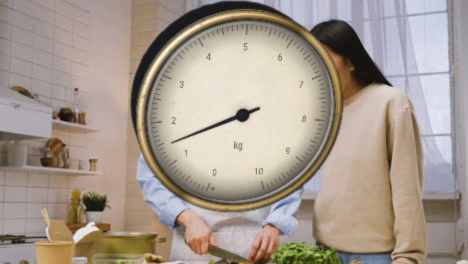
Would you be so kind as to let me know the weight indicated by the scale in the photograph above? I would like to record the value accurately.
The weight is 1.5 kg
